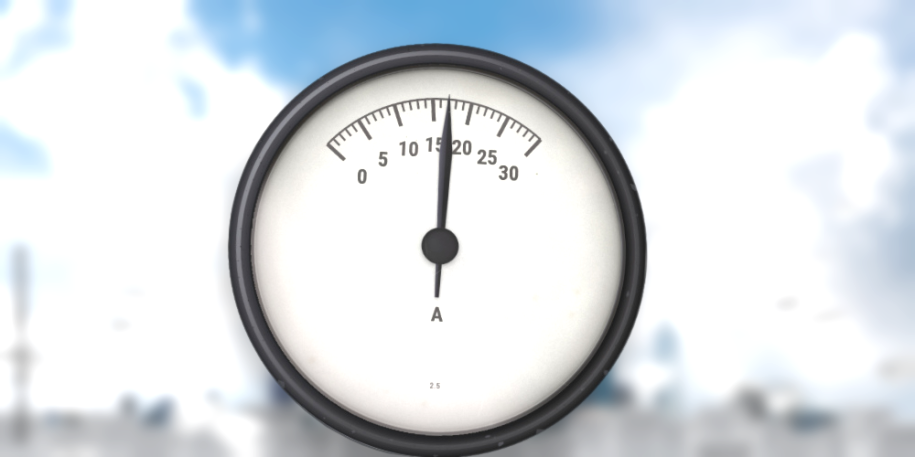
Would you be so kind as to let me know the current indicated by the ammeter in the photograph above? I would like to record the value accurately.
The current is 17 A
